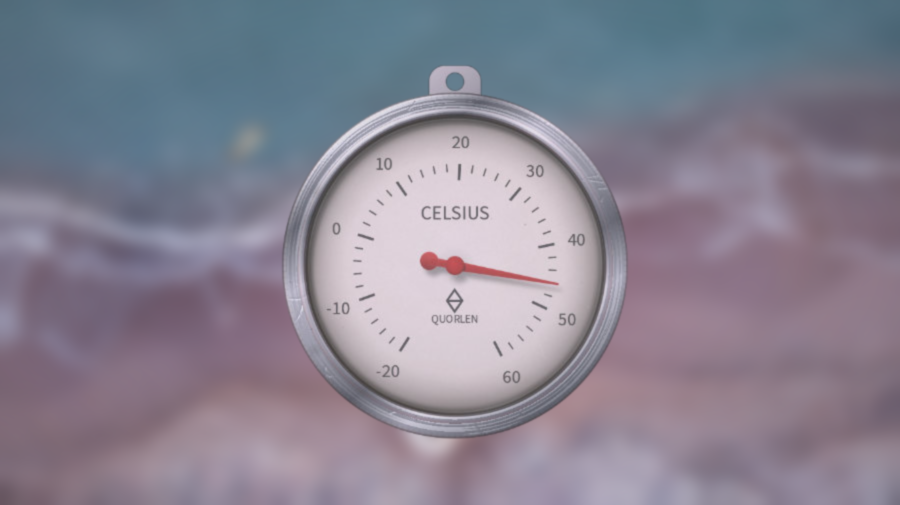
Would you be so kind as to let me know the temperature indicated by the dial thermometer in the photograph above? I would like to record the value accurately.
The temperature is 46 °C
